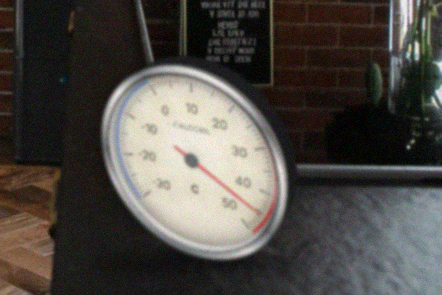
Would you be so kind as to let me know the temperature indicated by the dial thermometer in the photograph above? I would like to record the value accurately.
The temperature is 45 °C
